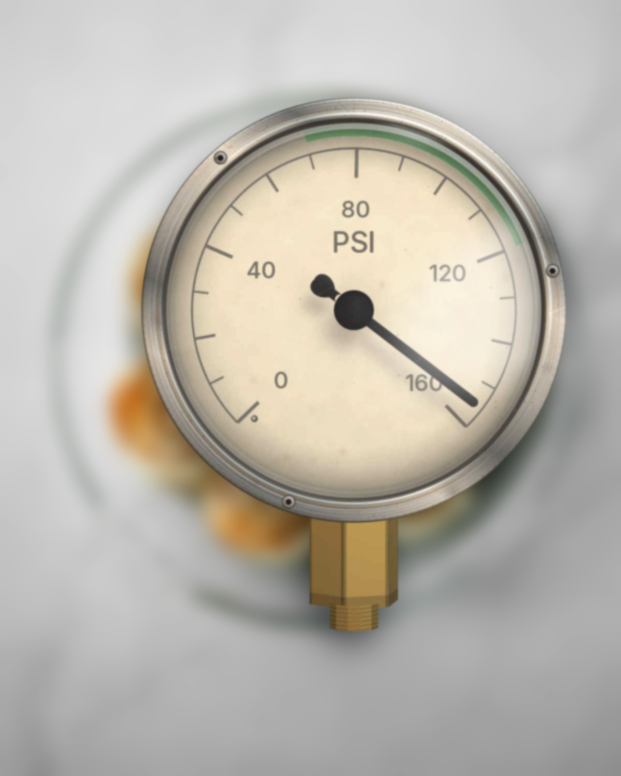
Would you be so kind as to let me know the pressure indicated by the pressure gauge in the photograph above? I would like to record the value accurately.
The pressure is 155 psi
